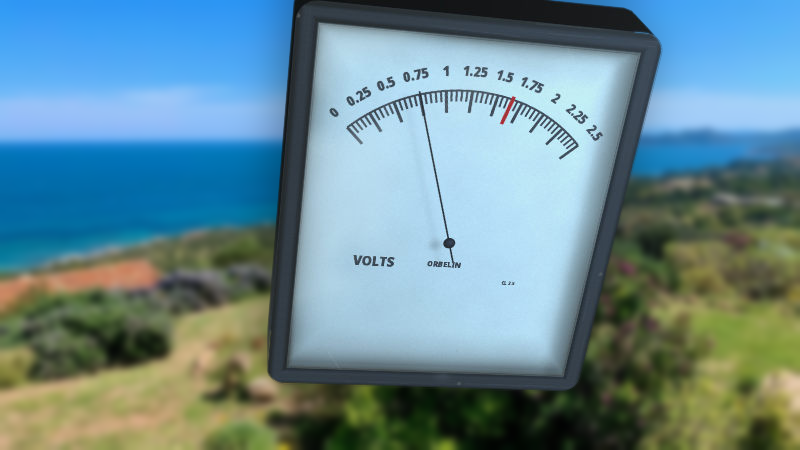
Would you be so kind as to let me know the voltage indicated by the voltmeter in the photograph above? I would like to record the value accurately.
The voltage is 0.75 V
